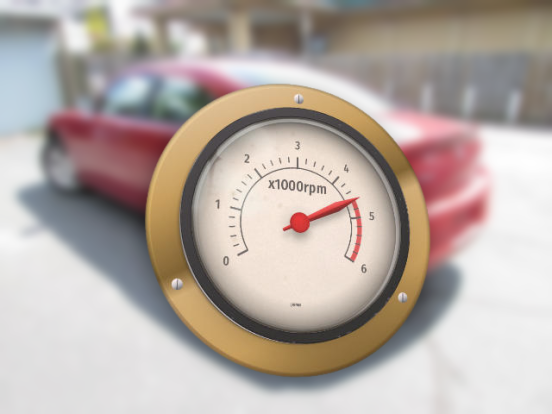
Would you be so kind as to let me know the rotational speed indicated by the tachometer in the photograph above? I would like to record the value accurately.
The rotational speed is 4600 rpm
